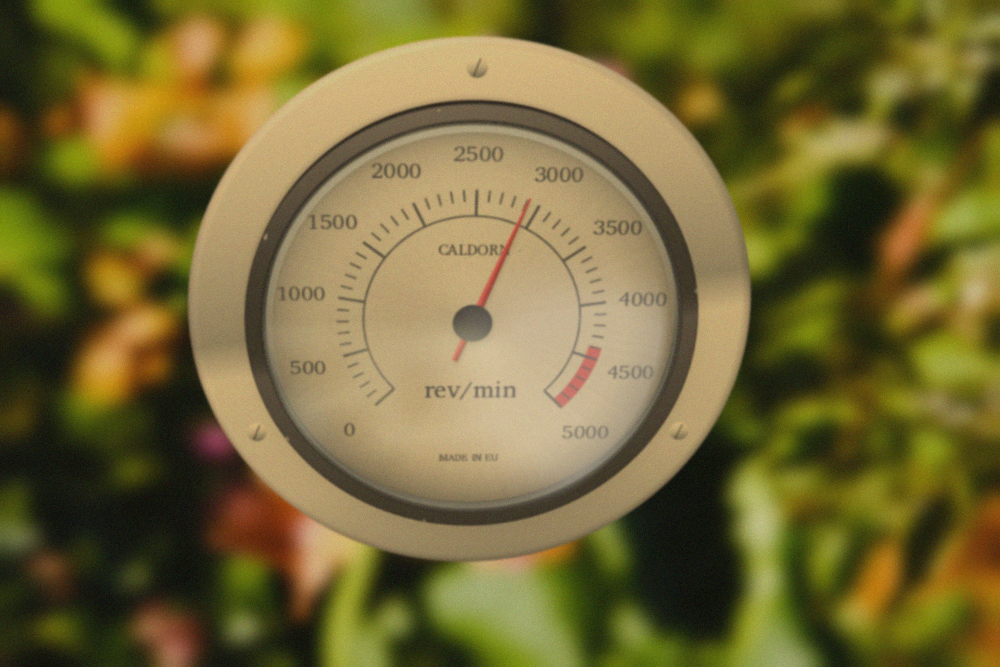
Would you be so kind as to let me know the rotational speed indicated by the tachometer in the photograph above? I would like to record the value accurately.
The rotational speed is 2900 rpm
